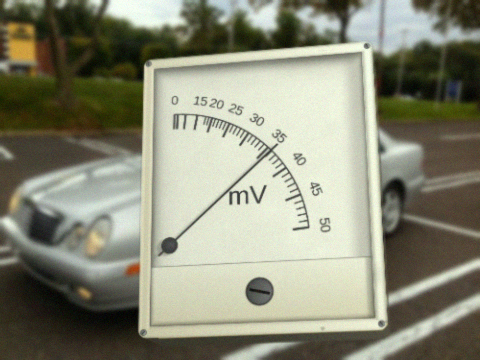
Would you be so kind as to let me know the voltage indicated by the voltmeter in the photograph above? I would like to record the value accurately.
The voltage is 36 mV
